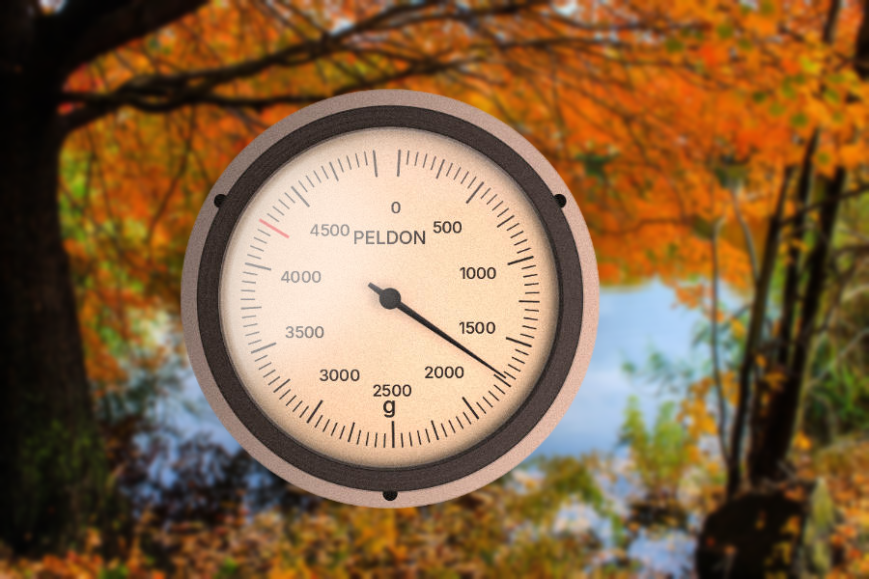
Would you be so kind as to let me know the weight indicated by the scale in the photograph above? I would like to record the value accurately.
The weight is 1725 g
